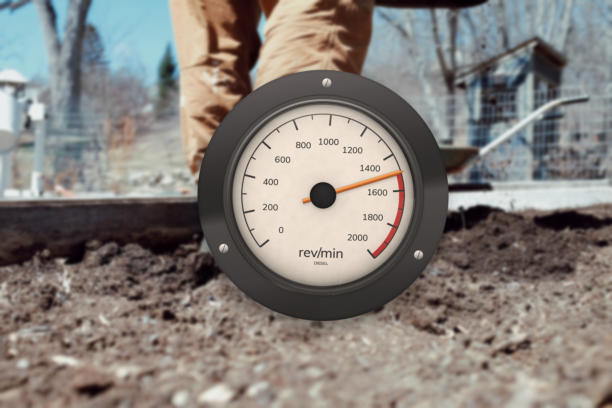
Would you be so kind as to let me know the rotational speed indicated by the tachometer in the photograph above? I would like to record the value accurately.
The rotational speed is 1500 rpm
